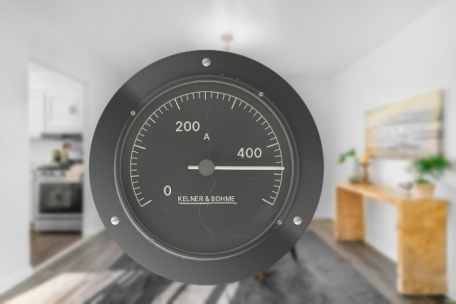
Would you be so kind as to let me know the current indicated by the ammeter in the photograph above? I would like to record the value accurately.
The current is 440 A
